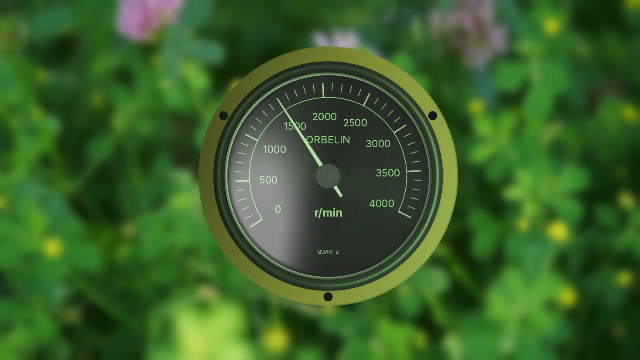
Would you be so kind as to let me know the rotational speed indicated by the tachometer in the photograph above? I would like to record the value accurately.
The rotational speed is 1500 rpm
